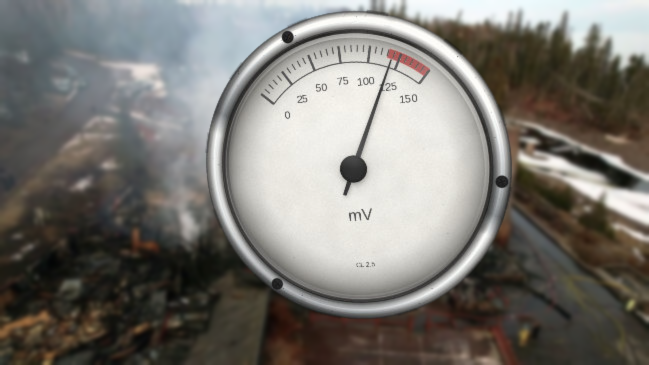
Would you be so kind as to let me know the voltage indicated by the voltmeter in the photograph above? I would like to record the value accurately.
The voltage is 120 mV
